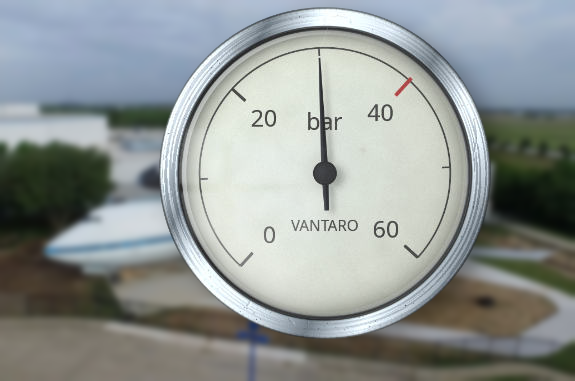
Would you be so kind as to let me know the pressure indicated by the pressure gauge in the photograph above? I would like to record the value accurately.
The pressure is 30 bar
